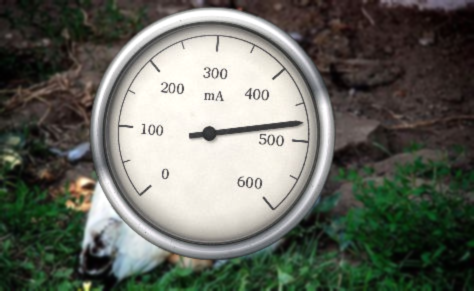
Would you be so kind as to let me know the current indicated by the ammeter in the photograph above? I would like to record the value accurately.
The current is 475 mA
